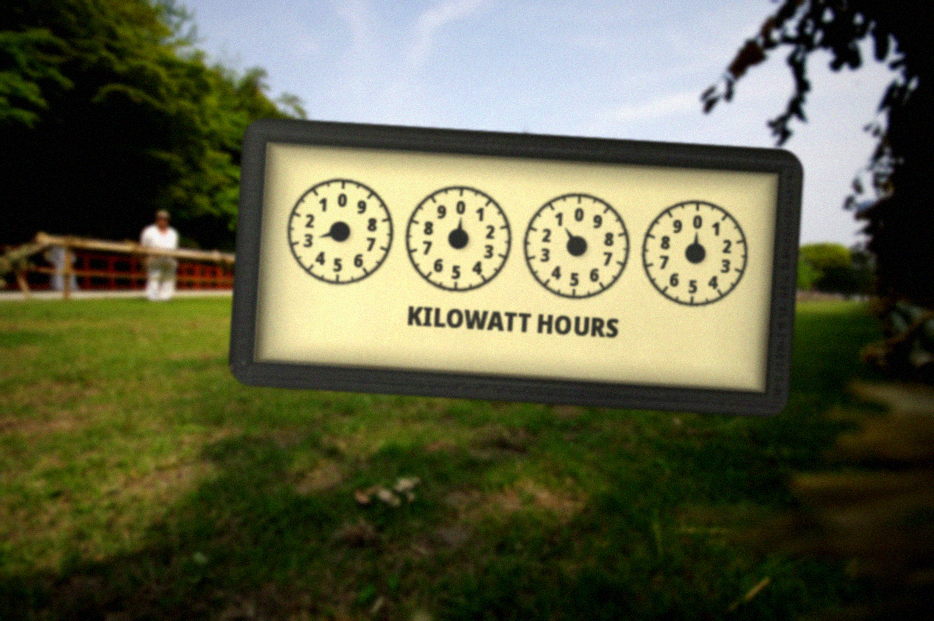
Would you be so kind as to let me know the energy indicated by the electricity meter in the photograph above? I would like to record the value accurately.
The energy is 3010 kWh
